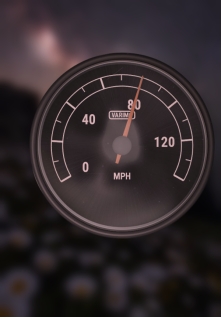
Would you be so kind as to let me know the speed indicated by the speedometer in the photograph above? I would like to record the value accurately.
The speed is 80 mph
